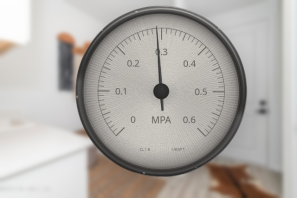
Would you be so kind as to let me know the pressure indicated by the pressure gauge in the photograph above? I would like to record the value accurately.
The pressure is 0.29 MPa
